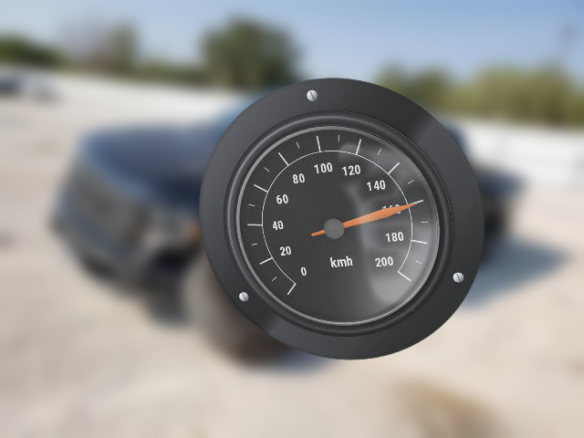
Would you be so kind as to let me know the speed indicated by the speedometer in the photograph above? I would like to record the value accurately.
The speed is 160 km/h
